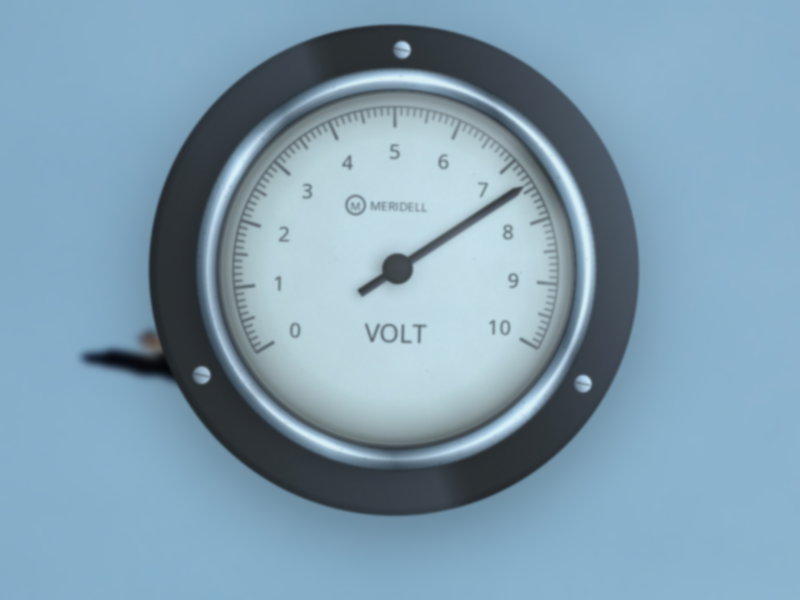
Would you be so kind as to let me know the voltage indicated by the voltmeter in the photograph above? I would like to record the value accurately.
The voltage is 7.4 V
